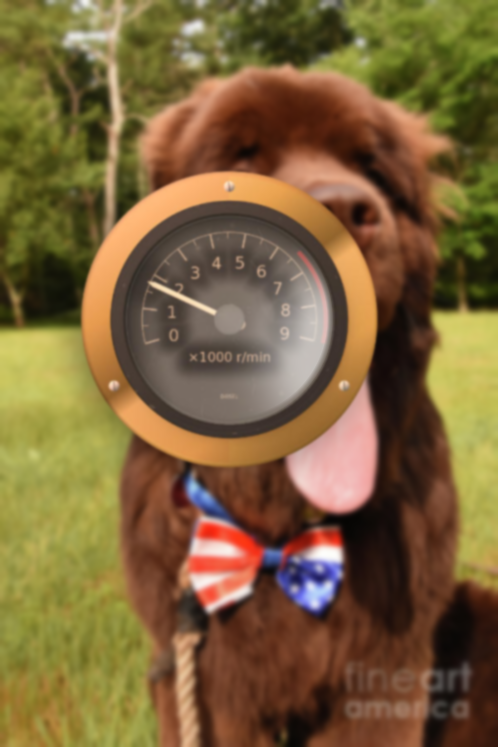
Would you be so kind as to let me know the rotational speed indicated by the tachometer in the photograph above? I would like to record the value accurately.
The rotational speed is 1750 rpm
